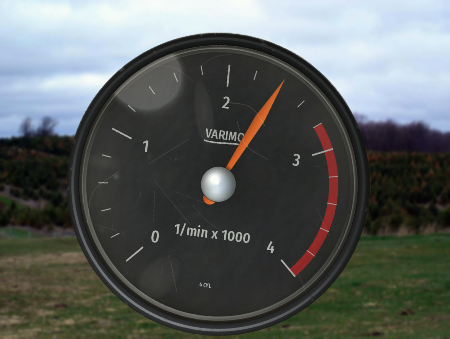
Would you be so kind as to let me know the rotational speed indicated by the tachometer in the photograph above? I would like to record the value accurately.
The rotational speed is 2400 rpm
